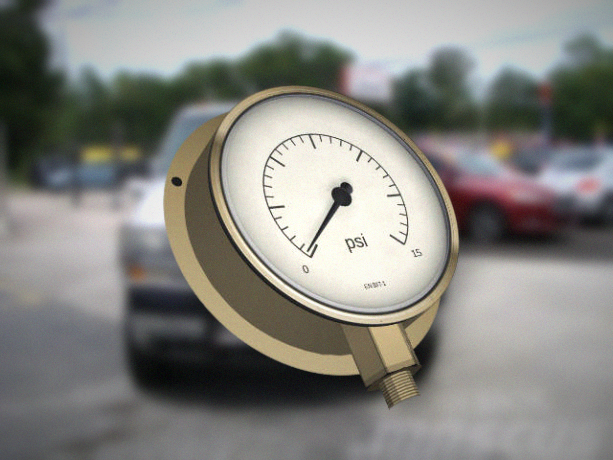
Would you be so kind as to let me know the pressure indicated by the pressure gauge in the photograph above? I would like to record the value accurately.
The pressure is 0.25 psi
